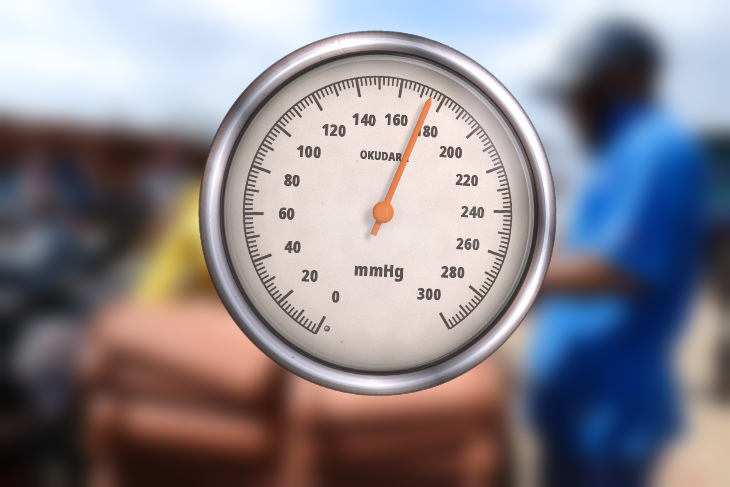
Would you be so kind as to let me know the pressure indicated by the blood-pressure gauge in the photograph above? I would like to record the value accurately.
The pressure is 174 mmHg
